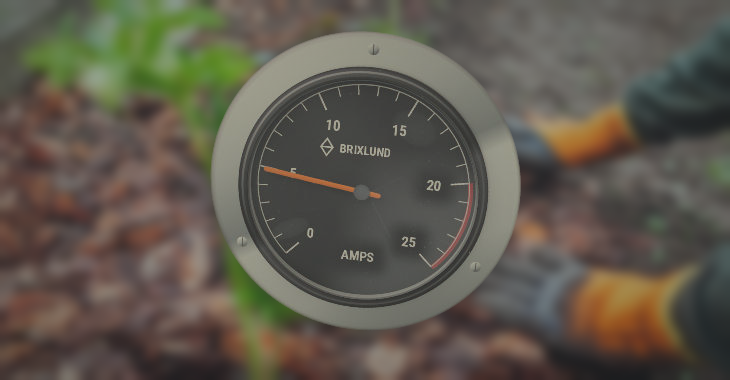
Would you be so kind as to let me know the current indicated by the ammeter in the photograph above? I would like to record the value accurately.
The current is 5 A
